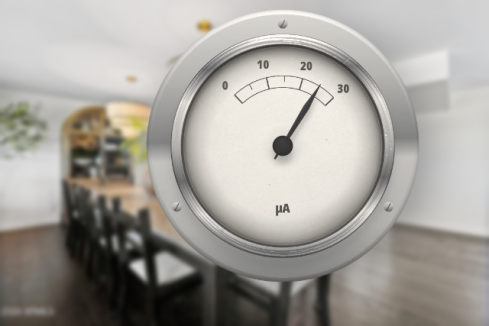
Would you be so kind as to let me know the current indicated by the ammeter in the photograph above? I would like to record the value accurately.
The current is 25 µA
